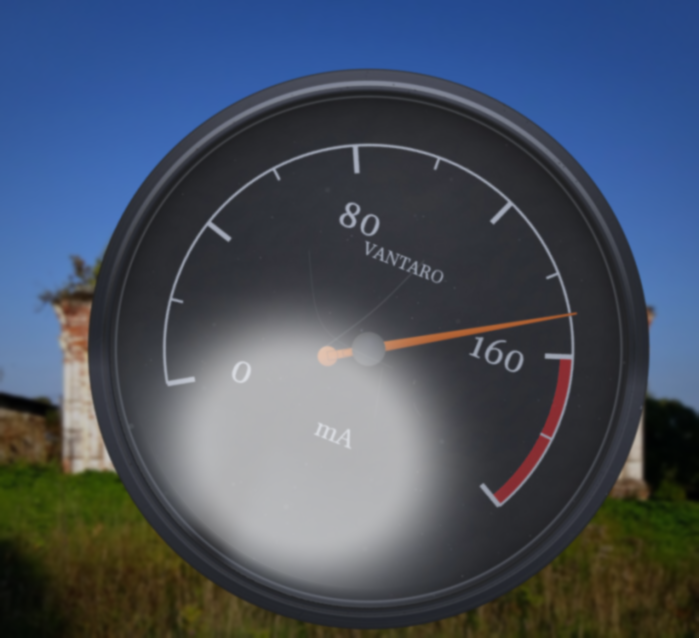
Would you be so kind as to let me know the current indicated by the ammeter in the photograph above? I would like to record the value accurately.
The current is 150 mA
